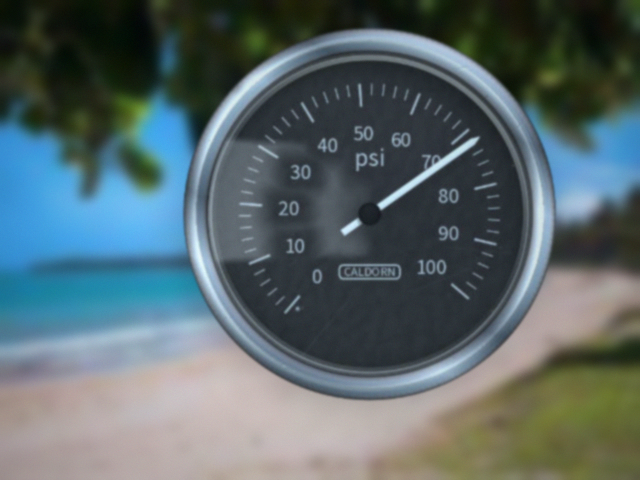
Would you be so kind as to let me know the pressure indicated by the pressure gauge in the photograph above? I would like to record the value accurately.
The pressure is 72 psi
